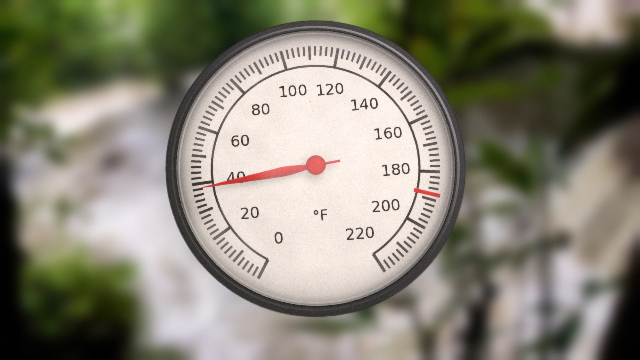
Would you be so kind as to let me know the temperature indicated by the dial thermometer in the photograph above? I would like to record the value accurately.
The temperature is 38 °F
